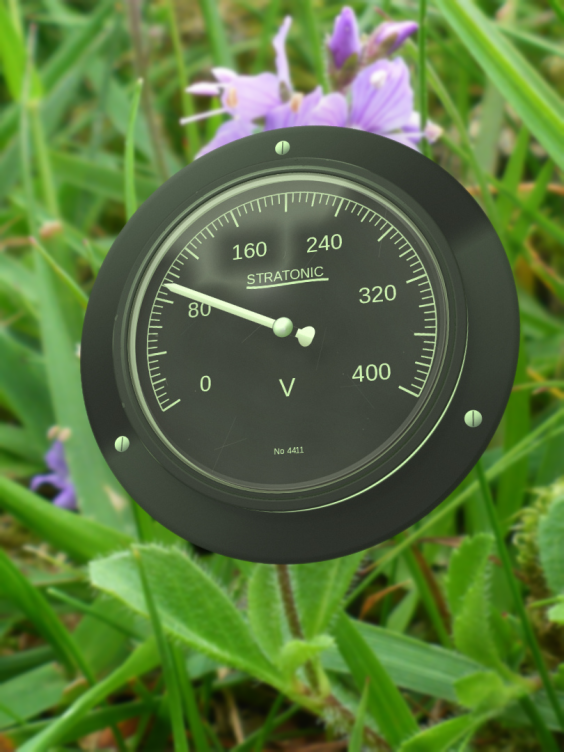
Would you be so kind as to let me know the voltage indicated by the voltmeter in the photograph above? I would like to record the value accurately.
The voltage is 90 V
